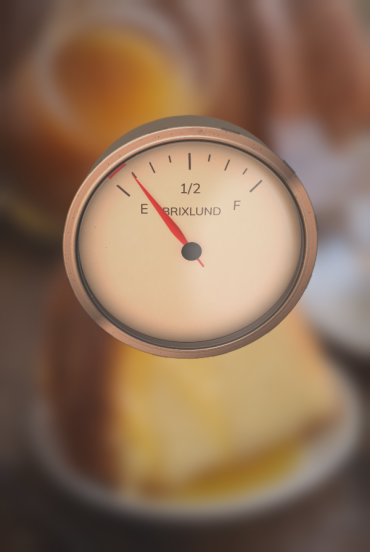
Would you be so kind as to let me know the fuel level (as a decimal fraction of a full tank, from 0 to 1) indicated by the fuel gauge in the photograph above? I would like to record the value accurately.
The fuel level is 0.125
